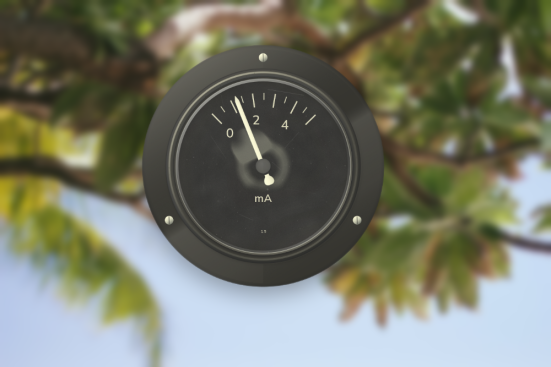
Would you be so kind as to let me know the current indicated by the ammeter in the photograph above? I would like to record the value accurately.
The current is 1.25 mA
